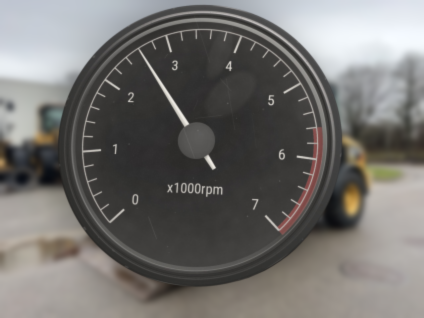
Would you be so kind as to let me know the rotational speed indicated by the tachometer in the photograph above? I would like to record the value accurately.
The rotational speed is 2600 rpm
